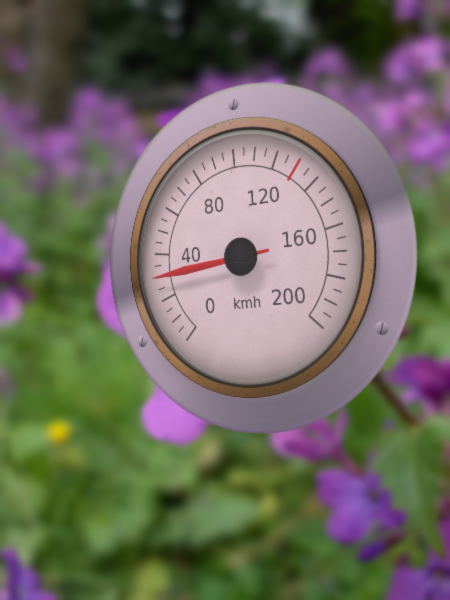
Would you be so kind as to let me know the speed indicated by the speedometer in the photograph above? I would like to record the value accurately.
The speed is 30 km/h
